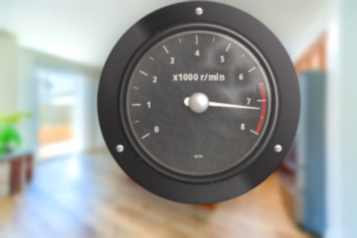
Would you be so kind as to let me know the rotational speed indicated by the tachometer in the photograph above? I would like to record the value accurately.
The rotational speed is 7250 rpm
